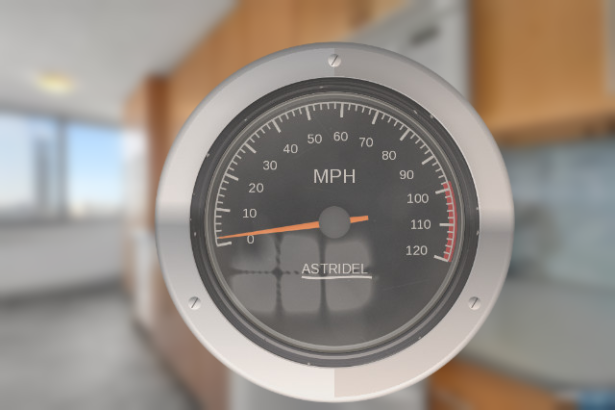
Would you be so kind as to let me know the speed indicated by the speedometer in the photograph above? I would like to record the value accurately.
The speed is 2 mph
